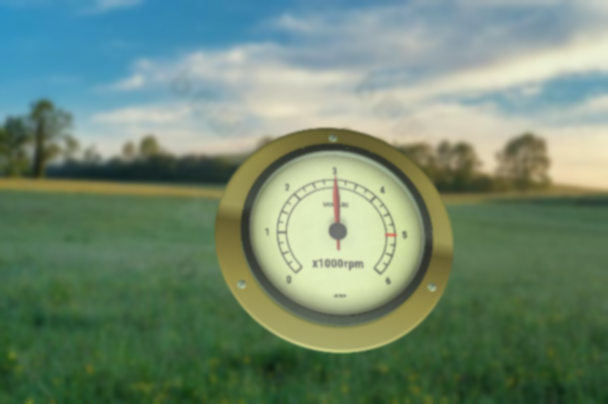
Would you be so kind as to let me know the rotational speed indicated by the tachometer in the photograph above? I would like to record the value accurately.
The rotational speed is 3000 rpm
